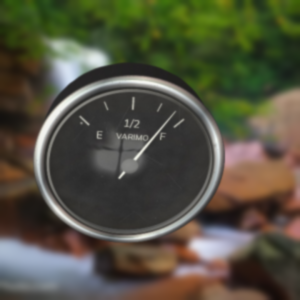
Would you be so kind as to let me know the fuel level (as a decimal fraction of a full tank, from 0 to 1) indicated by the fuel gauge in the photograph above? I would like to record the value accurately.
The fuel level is 0.875
